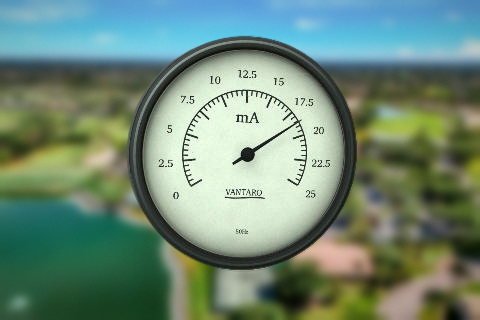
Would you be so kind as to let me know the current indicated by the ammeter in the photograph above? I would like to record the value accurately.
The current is 18.5 mA
